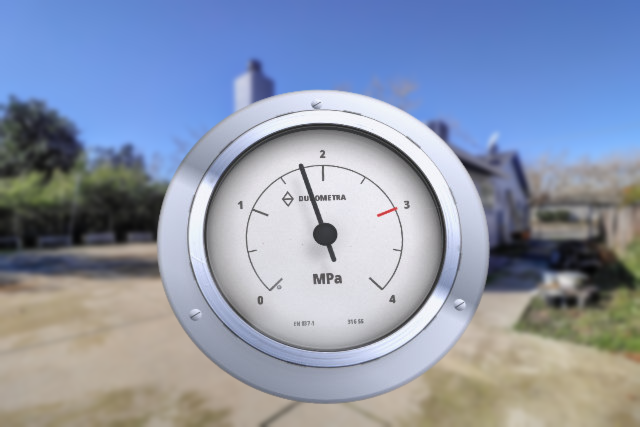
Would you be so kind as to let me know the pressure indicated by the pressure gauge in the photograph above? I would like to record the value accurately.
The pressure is 1.75 MPa
